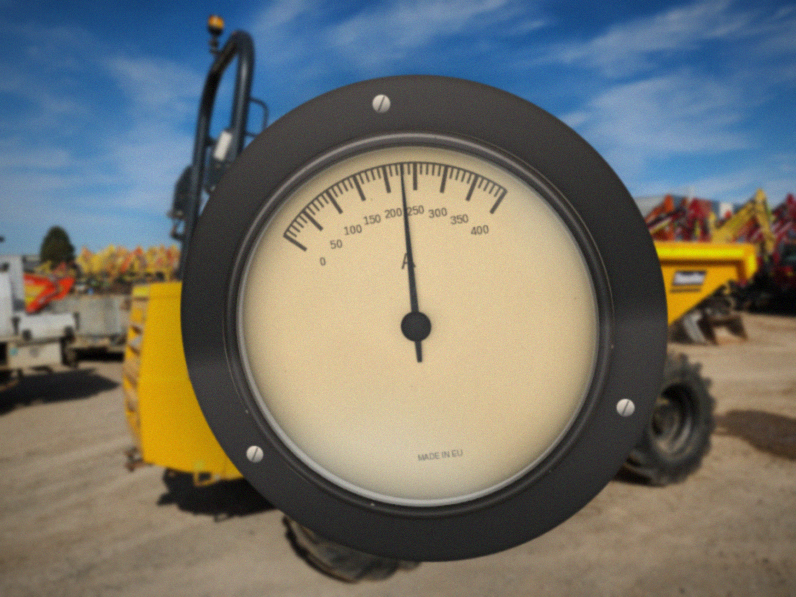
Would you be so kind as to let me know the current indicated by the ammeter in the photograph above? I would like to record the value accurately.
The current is 230 A
